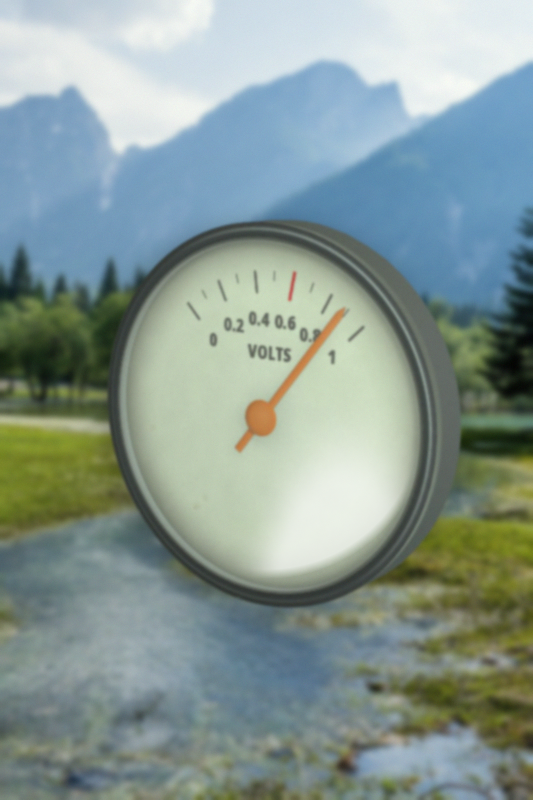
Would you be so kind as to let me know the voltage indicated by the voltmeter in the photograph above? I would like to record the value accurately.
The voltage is 0.9 V
